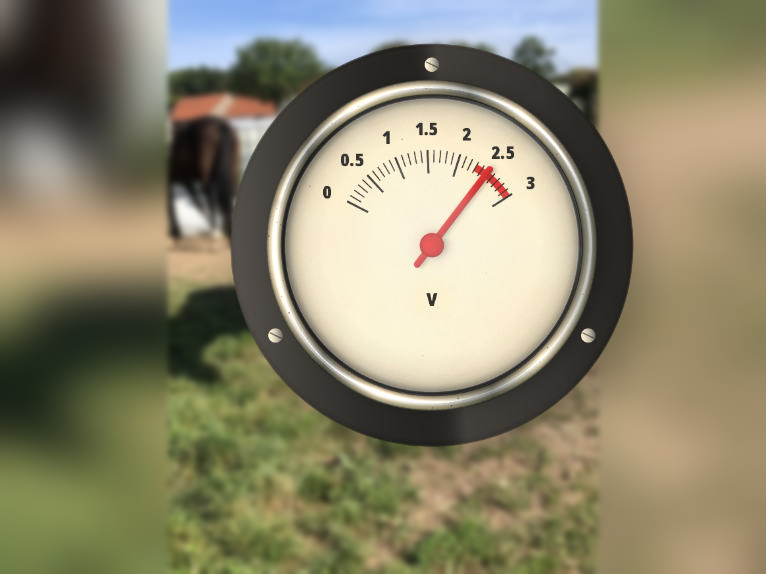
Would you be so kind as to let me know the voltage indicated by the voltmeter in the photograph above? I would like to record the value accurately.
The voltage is 2.5 V
